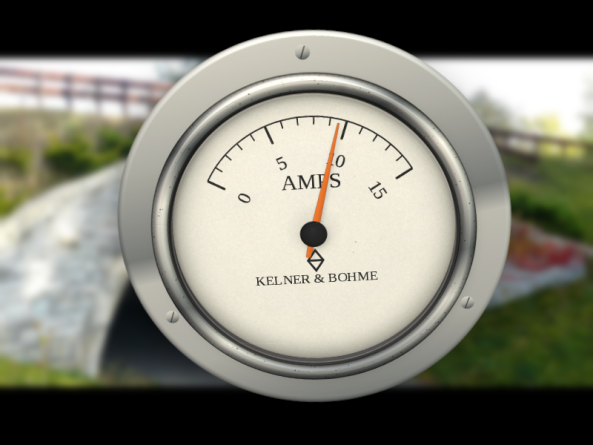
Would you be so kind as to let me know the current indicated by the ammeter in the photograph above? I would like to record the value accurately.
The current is 9.5 A
